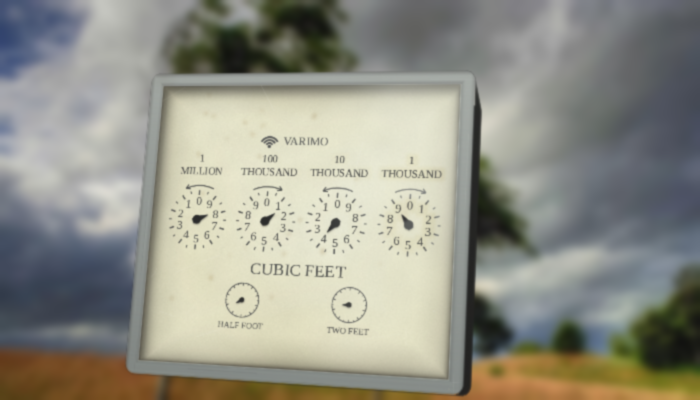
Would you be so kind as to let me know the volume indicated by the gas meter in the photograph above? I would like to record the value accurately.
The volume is 813900 ft³
